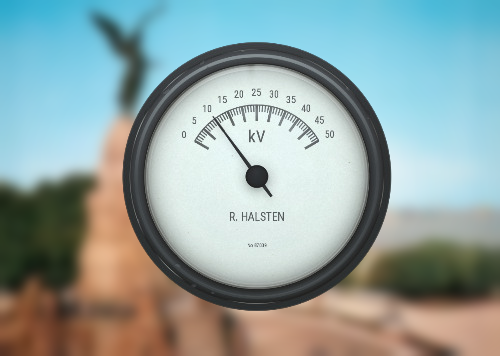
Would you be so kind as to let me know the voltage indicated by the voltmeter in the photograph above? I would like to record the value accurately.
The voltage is 10 kV
